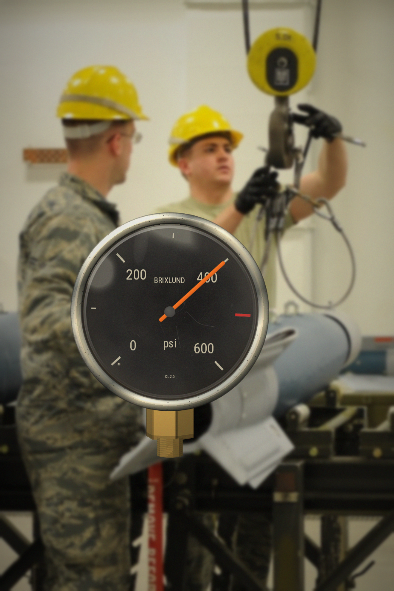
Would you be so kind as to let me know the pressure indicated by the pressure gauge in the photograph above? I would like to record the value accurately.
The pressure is 400 psi
